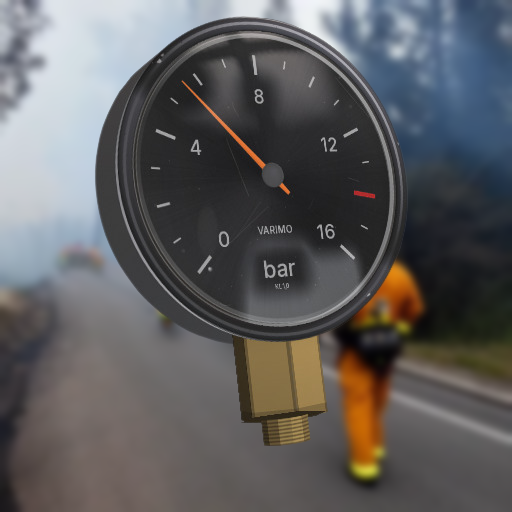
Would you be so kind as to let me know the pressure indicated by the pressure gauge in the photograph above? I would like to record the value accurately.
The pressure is 5.5 bar
